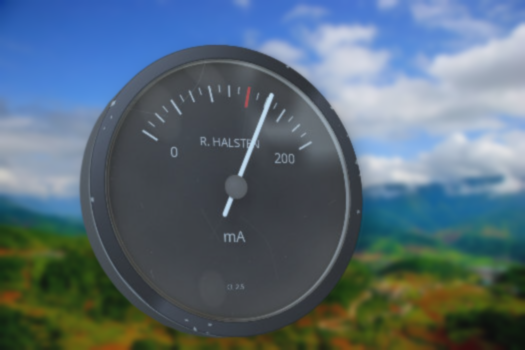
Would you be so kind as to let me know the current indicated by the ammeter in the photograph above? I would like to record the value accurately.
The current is 140 mA
